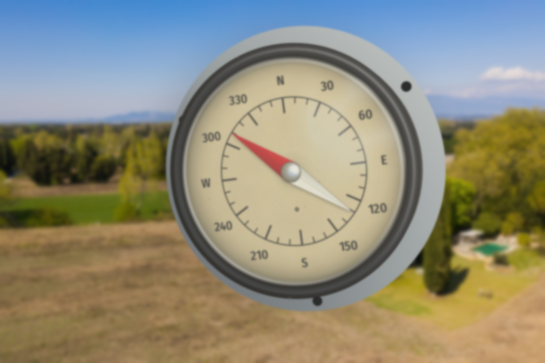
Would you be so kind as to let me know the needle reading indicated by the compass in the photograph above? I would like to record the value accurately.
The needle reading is 310 °
